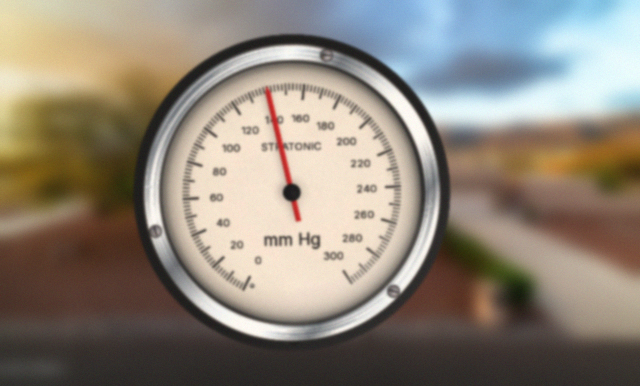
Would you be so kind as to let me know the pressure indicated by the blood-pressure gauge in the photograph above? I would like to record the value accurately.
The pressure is 140 mmHg
